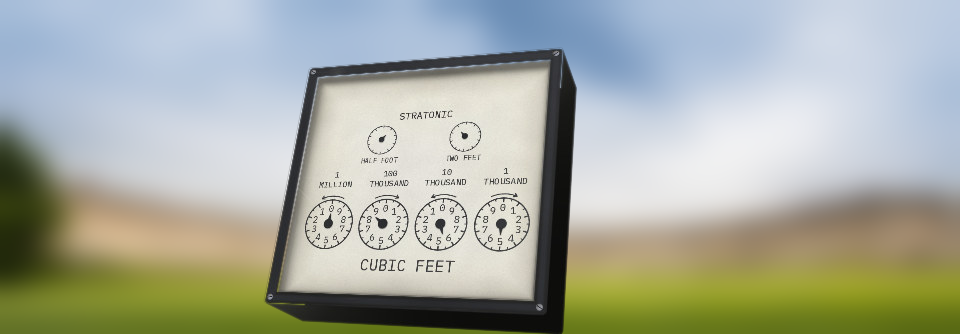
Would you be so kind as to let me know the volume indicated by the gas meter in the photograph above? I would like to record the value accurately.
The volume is 985500 ft³
